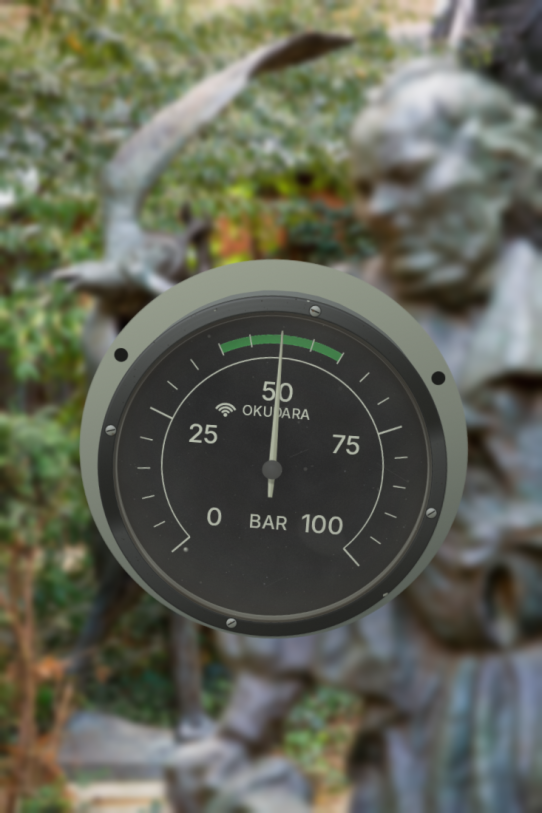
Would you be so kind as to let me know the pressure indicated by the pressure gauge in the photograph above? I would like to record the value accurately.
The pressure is 50 bar
